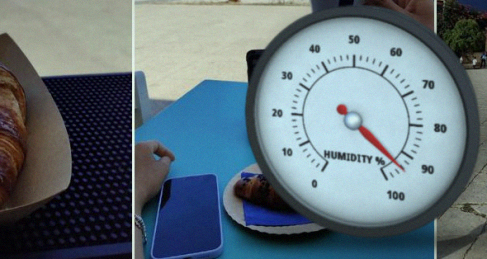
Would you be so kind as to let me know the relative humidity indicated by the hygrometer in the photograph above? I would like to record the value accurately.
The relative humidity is 94 %
